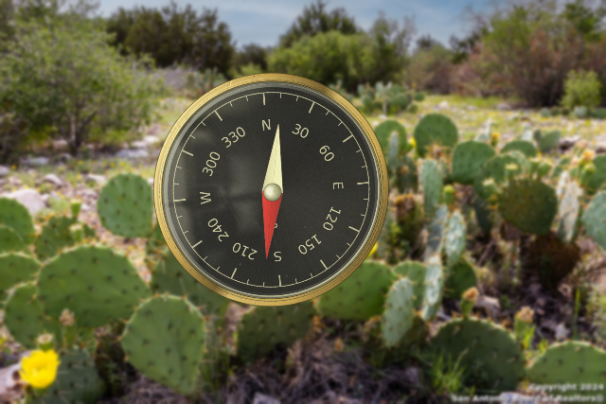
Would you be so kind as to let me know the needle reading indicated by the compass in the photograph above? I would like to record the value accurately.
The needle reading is 190 °
